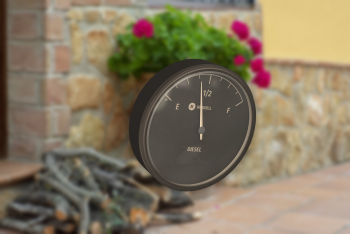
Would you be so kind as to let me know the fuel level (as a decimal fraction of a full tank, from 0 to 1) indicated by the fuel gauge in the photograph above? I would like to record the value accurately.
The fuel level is 0.375
